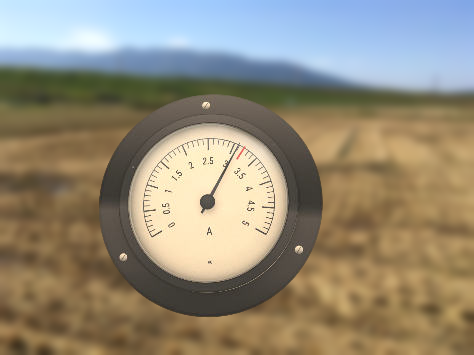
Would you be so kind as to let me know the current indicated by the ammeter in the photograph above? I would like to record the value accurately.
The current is 3.1 A
